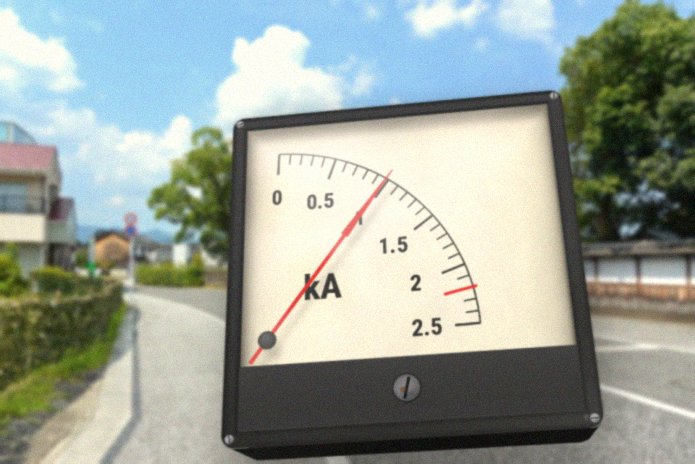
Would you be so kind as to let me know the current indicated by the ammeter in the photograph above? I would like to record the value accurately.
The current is 1 kA
